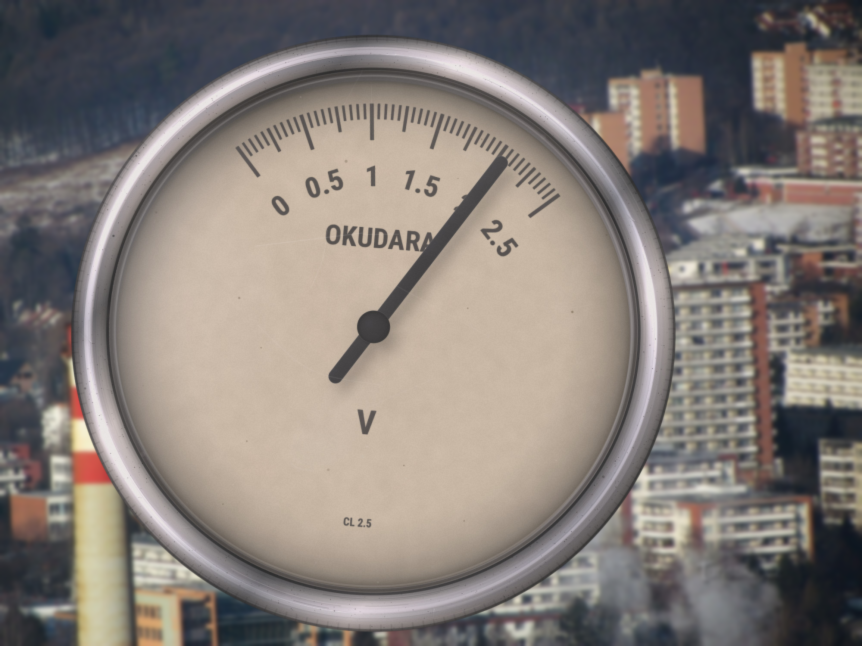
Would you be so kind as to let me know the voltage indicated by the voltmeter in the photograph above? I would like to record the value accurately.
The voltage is 2.05 V
